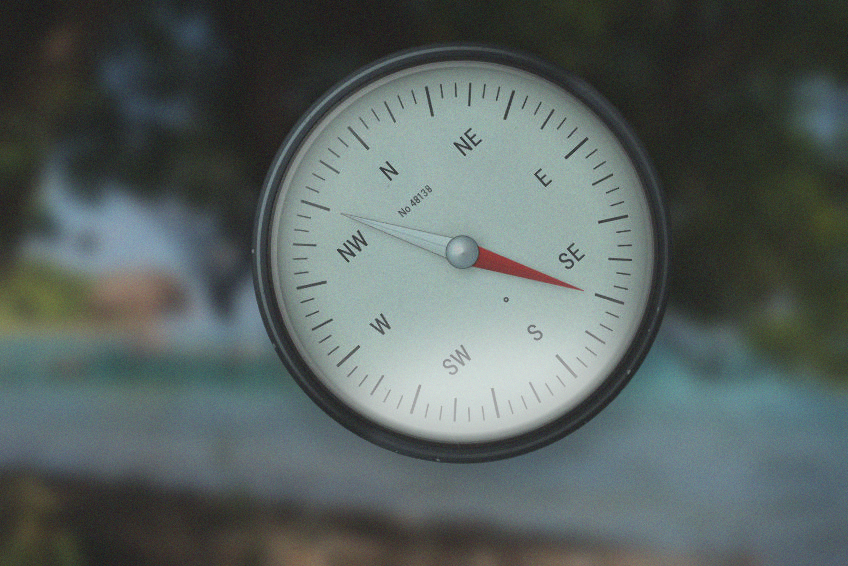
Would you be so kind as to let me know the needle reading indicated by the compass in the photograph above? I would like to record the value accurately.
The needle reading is 150 °
